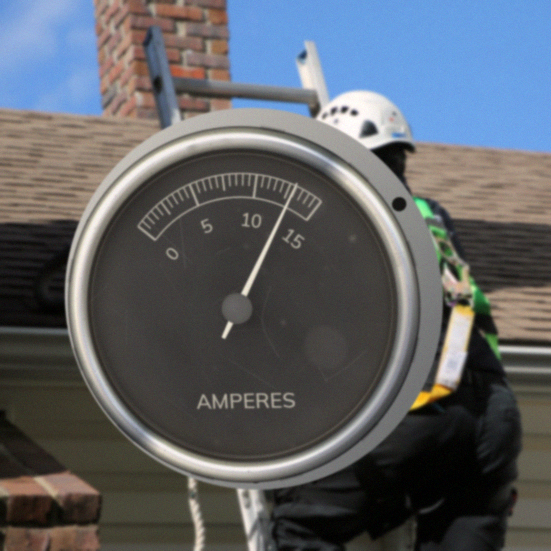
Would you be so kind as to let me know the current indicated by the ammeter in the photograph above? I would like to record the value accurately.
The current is 13 A
